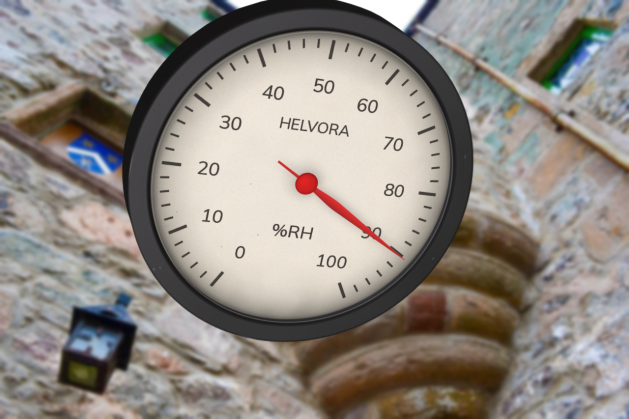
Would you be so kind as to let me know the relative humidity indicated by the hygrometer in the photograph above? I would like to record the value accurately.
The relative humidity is 90 %
